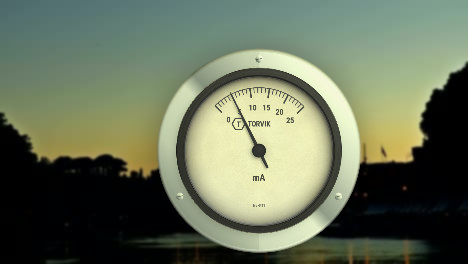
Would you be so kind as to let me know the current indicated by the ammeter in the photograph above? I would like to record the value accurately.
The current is 5 mA
